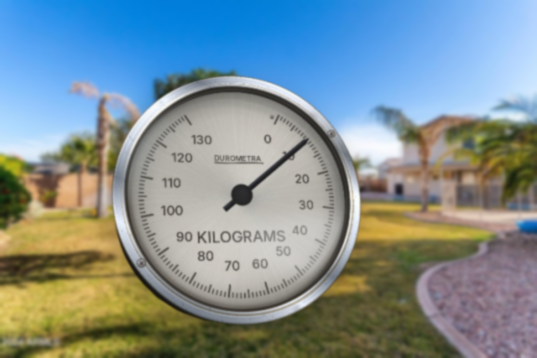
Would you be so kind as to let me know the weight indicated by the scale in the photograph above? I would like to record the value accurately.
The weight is 10 kg
